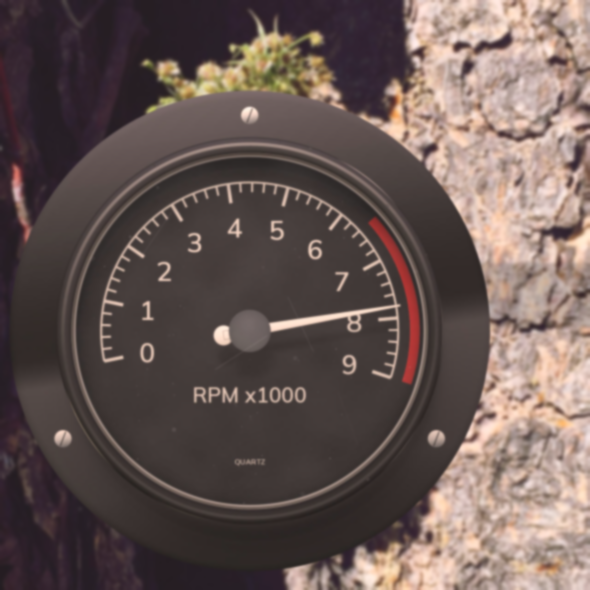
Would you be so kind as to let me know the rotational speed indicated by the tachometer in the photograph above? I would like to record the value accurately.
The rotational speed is 7800 rpm
